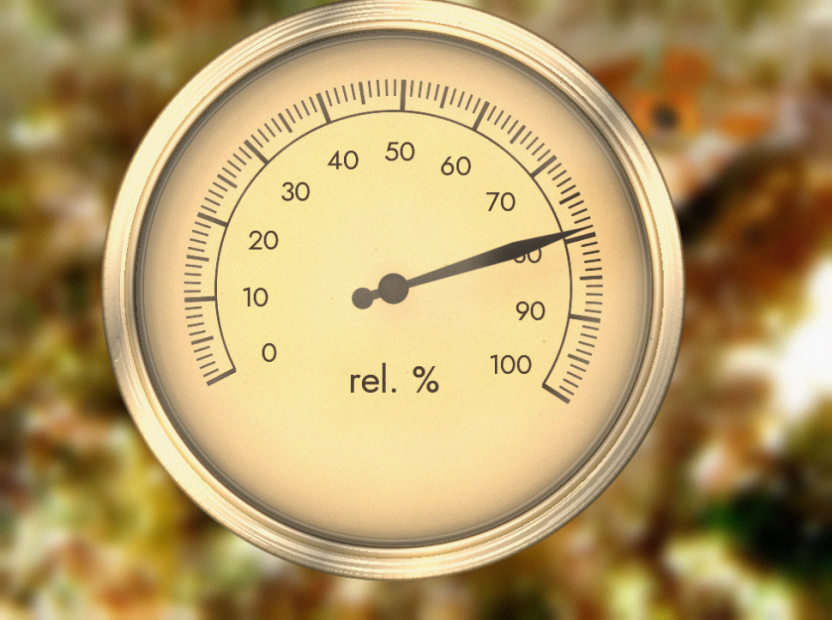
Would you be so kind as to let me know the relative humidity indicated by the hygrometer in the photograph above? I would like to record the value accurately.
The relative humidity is 79 %
